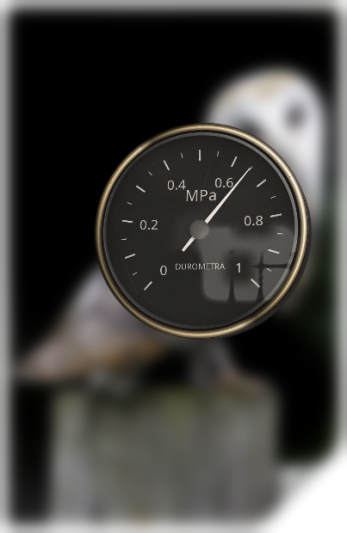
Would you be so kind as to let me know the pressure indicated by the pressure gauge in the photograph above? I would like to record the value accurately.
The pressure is 0.65 MPa
